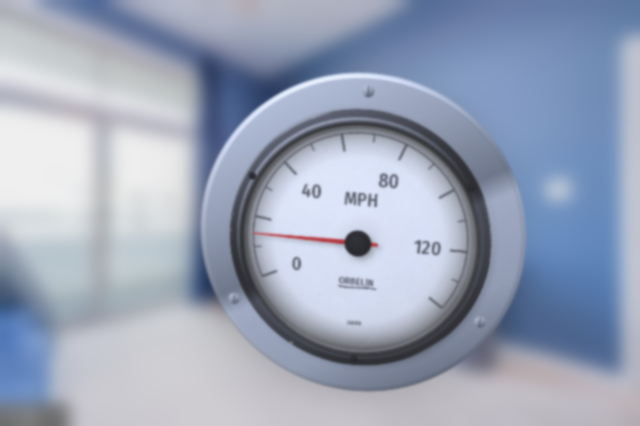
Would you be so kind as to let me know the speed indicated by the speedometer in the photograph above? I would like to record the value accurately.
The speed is 15 mph
